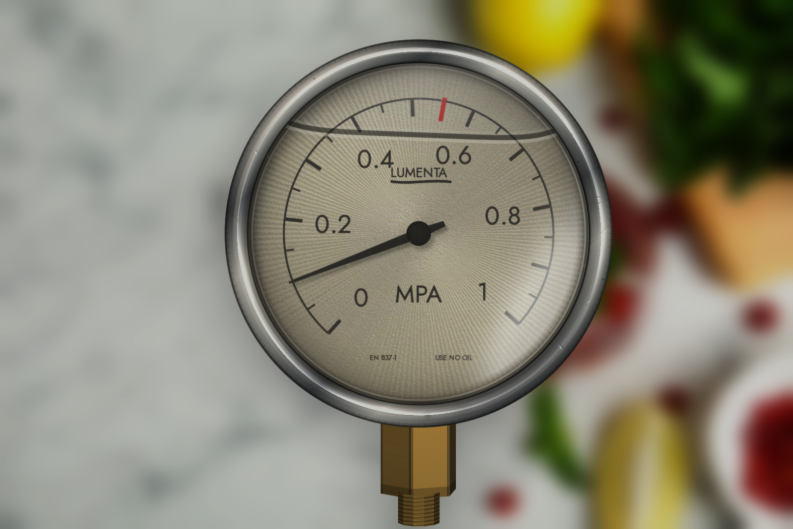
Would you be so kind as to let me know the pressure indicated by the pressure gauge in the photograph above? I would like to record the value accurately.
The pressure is 0.1 MPa
